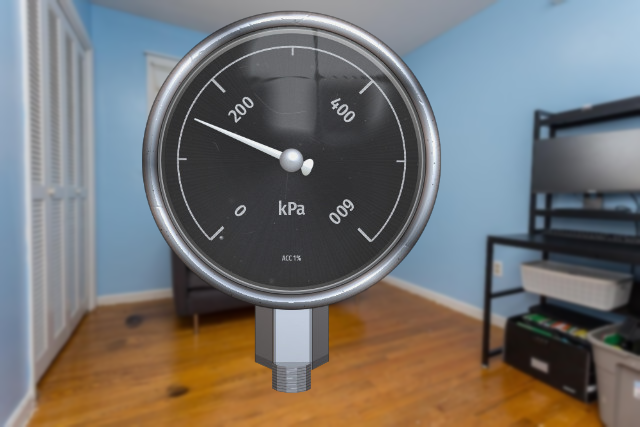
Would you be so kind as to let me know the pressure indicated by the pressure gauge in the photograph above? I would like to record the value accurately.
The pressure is 150 kPa
